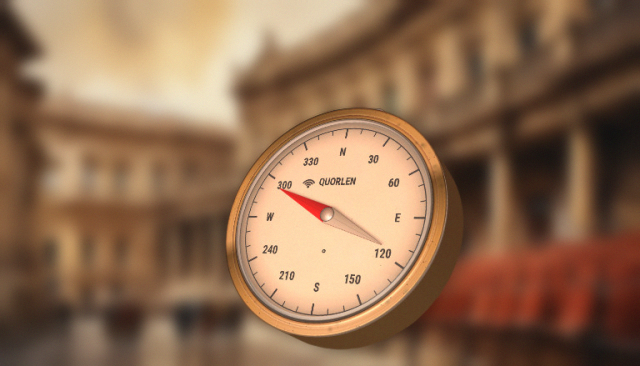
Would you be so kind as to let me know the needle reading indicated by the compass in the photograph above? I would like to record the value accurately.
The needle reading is 295 °
